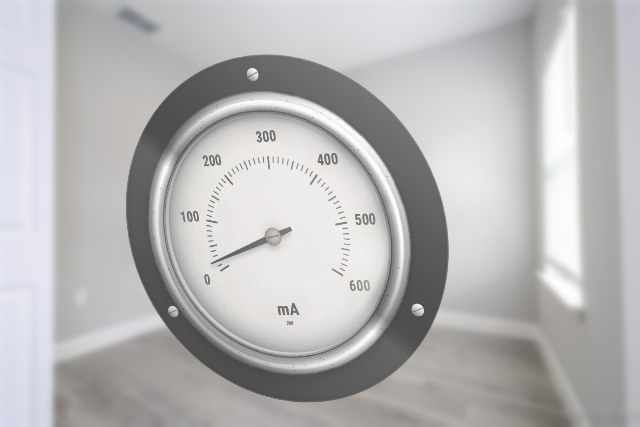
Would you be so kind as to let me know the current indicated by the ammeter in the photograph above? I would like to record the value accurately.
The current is 20 mA
